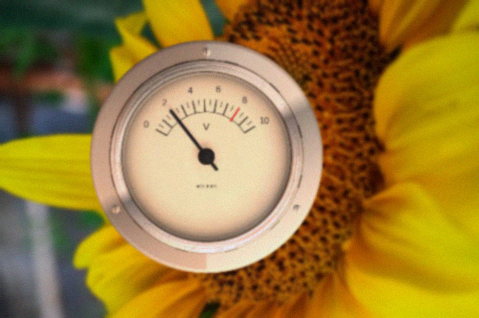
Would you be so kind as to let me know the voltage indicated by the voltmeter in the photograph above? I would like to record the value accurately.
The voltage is 2 V
